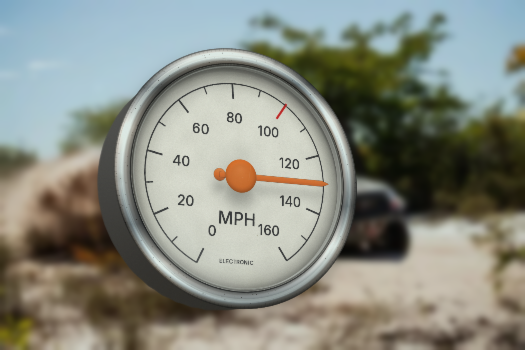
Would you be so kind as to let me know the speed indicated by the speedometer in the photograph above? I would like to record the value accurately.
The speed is 130 mph
